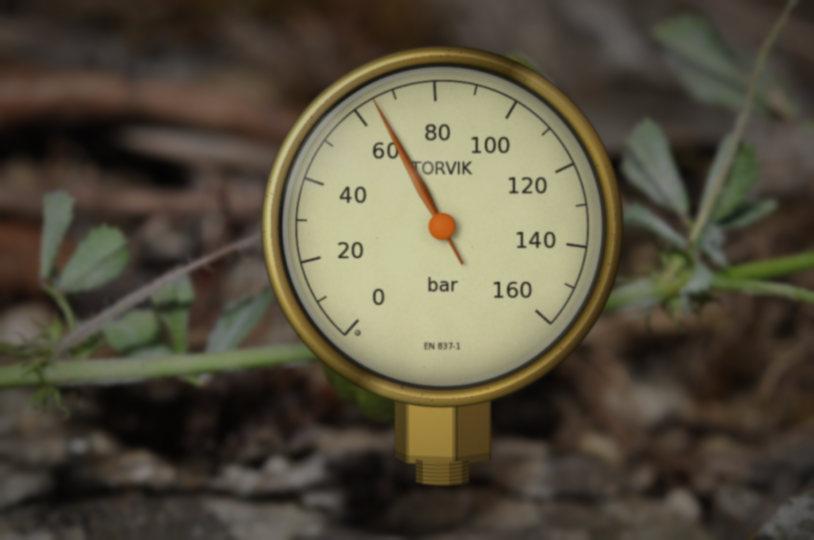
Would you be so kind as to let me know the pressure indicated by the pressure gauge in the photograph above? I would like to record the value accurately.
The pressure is 65 bar
